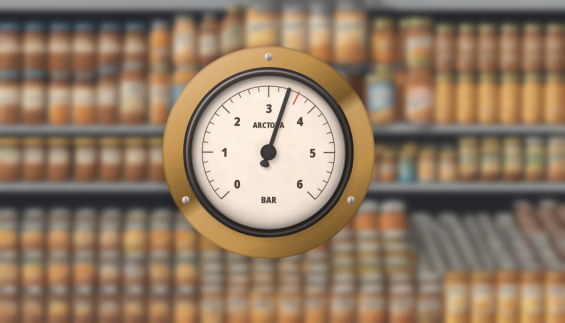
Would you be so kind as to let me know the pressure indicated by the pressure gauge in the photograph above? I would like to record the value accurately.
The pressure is 3.4 bar
